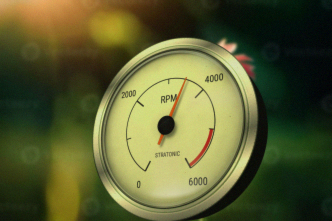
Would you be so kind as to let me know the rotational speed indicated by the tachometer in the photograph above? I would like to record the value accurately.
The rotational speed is 3500 rpm
